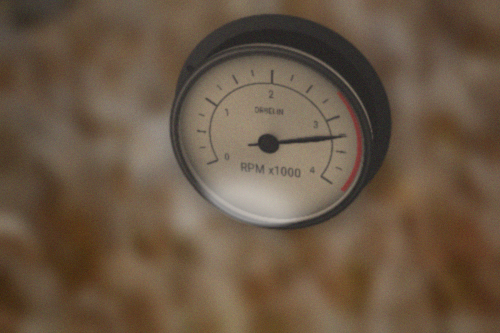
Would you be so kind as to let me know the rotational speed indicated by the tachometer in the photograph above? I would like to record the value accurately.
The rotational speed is 3250 rpm
